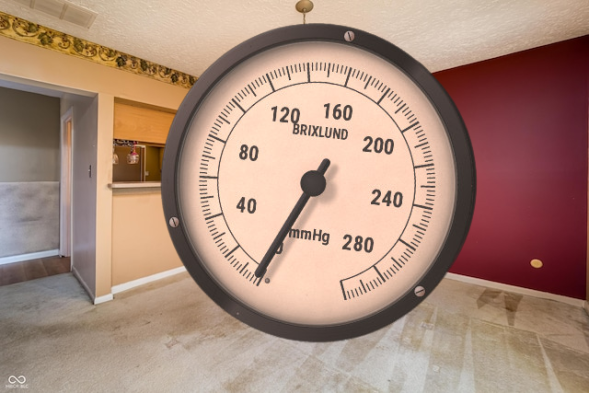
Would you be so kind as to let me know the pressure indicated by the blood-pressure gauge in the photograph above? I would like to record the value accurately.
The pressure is 2 mmHg
